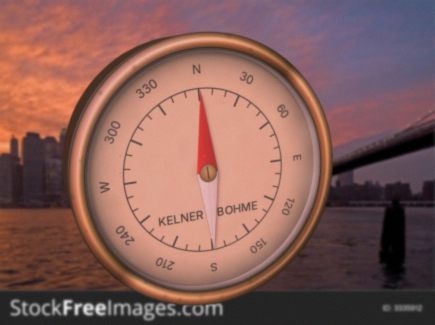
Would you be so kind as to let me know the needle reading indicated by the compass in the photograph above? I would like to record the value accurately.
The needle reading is 0 °
